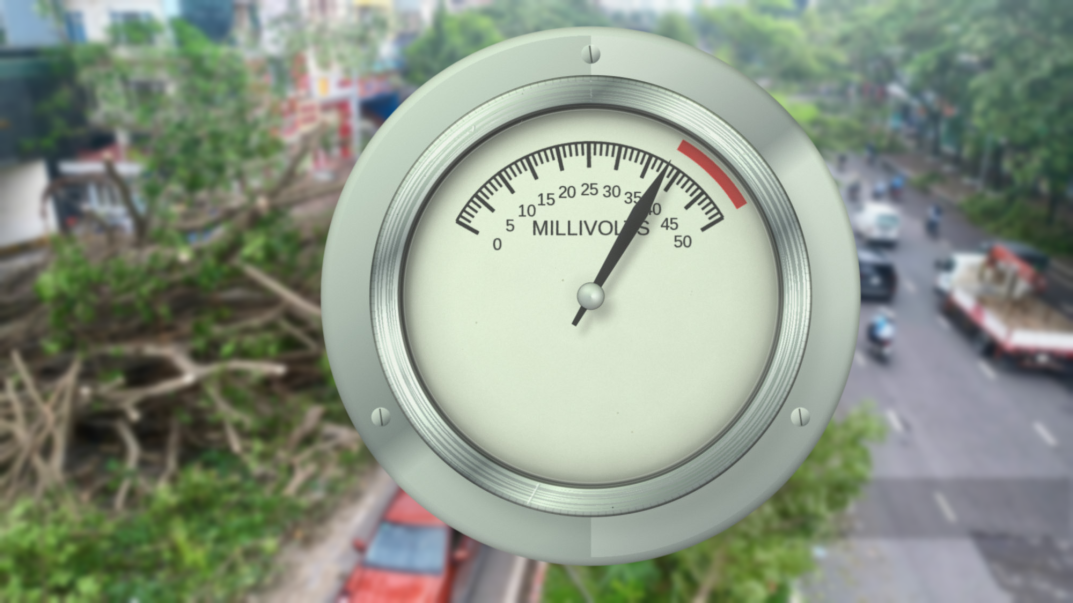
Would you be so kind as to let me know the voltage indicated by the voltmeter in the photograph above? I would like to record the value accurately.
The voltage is 38 mV
